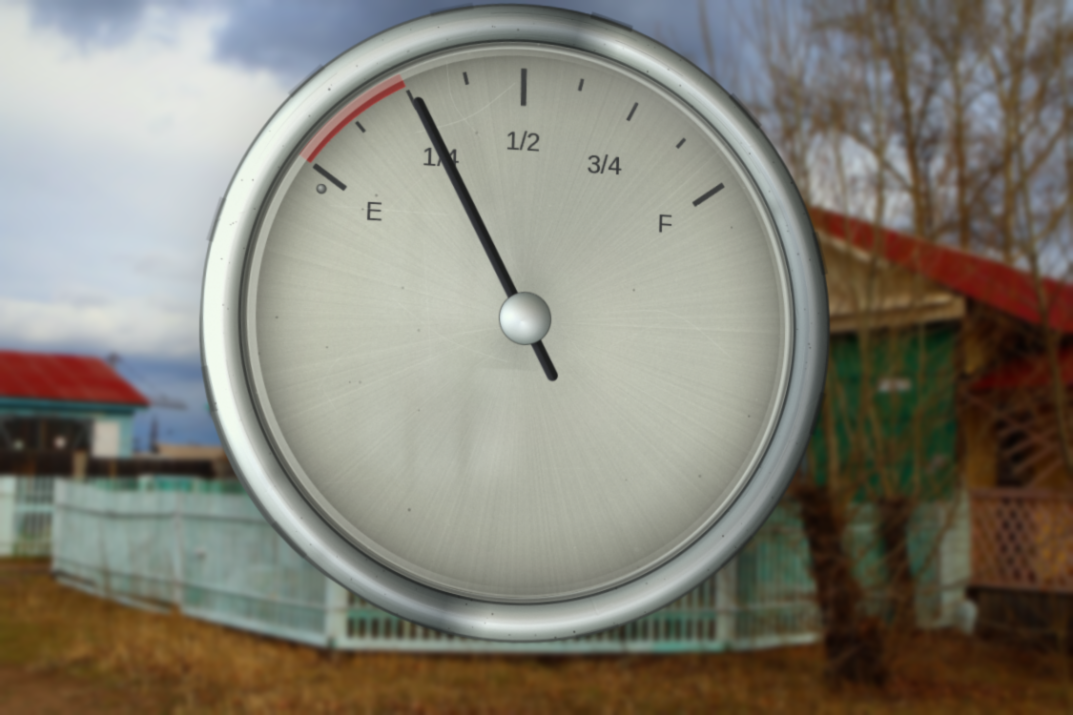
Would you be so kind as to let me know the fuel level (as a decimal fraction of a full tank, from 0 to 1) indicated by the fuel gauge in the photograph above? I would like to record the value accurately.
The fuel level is 0.25
